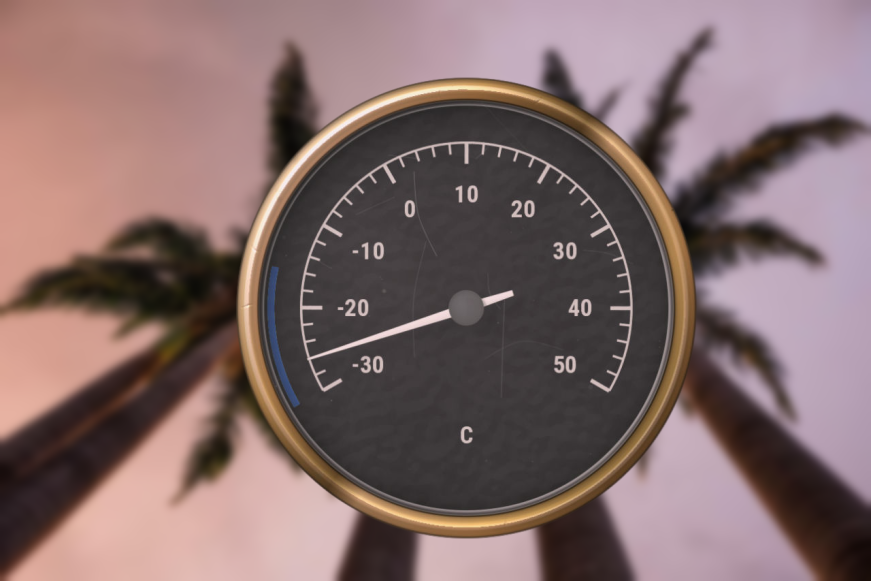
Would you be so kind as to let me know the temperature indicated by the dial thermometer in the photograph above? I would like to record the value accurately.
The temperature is -26 °C
